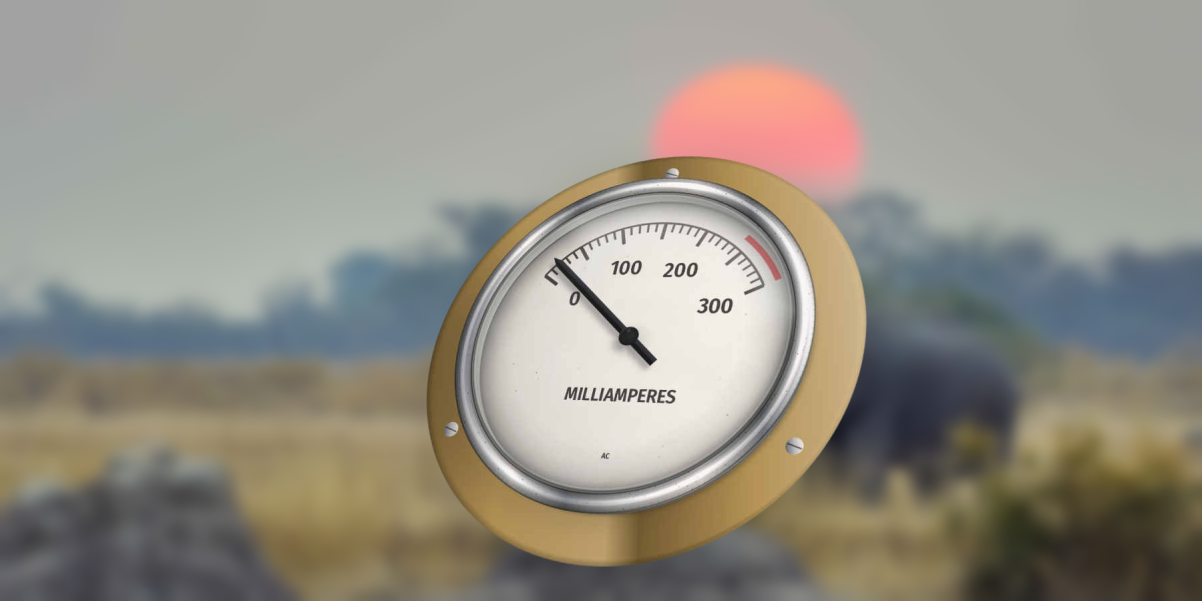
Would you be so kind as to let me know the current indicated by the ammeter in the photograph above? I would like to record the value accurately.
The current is 20 mA
